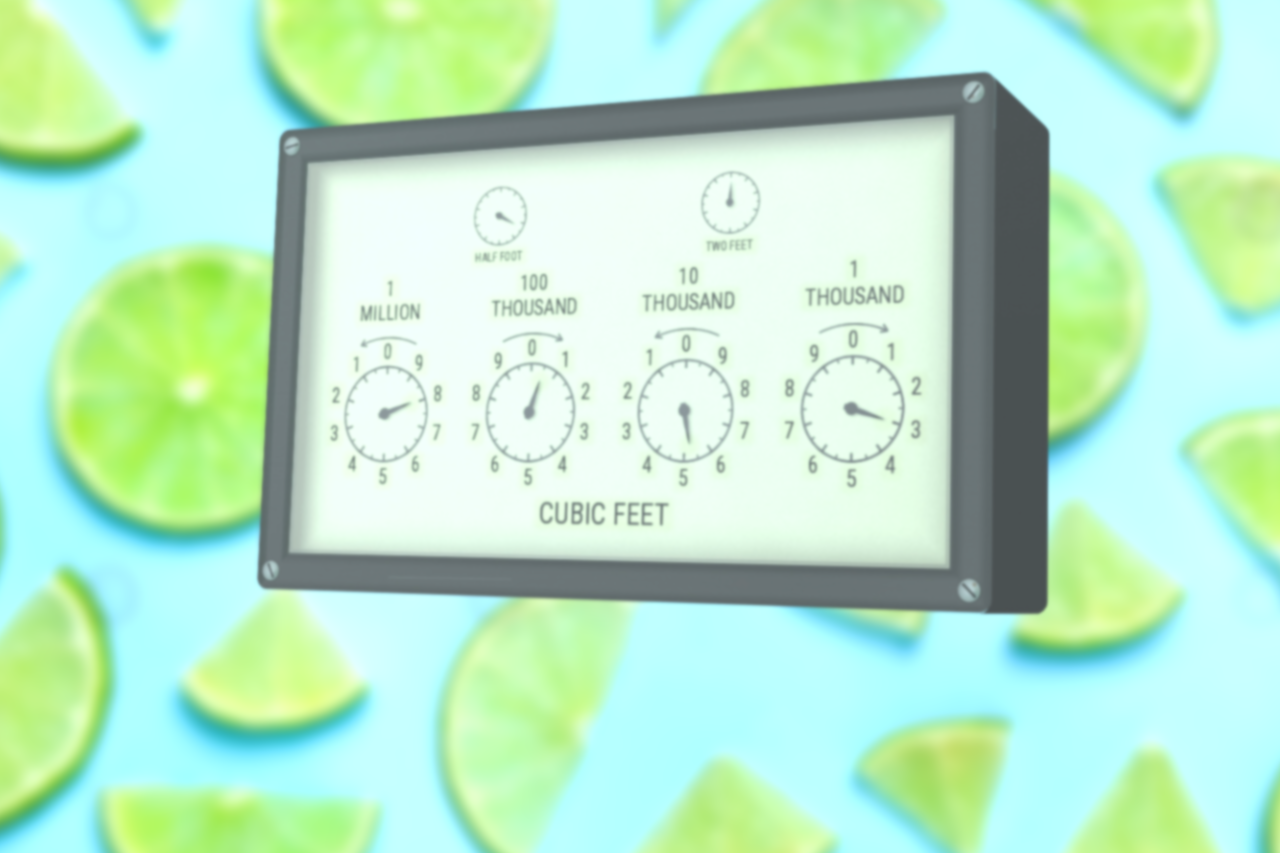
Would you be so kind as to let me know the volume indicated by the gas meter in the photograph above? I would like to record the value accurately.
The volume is 805300 ft³
